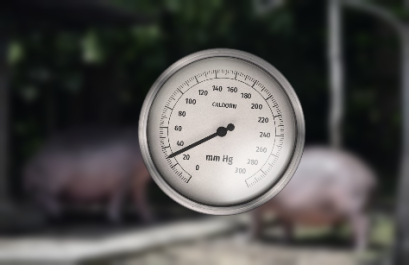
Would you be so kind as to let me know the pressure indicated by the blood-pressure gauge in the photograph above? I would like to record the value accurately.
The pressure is 30 mmHg
